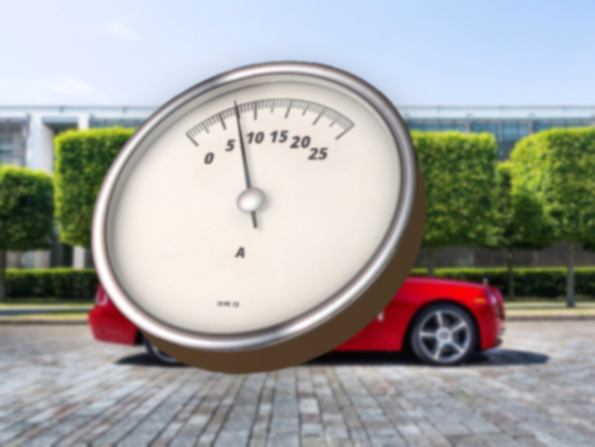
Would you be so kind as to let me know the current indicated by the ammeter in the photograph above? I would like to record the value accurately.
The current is 7.5 A
